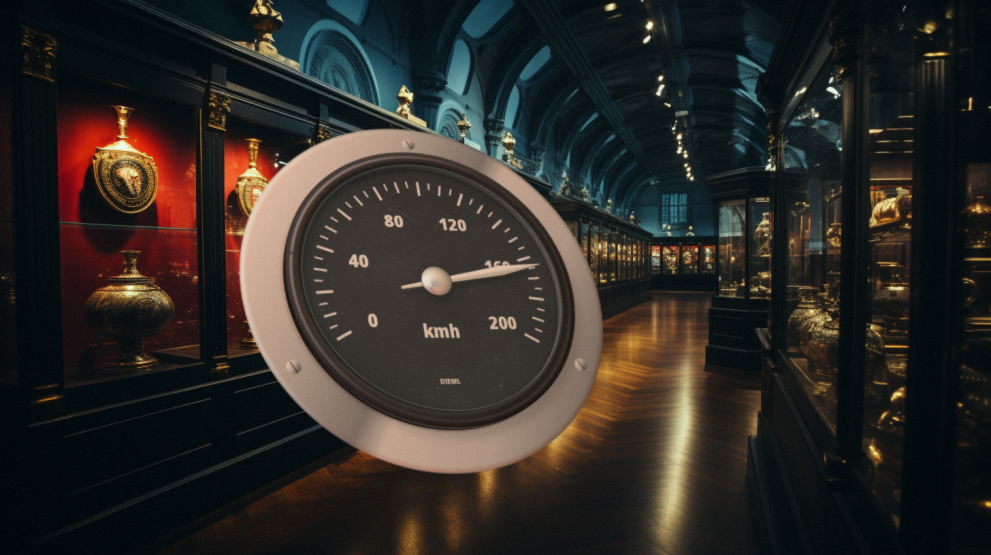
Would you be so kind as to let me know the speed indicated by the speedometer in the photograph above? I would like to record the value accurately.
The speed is 165 km/h
